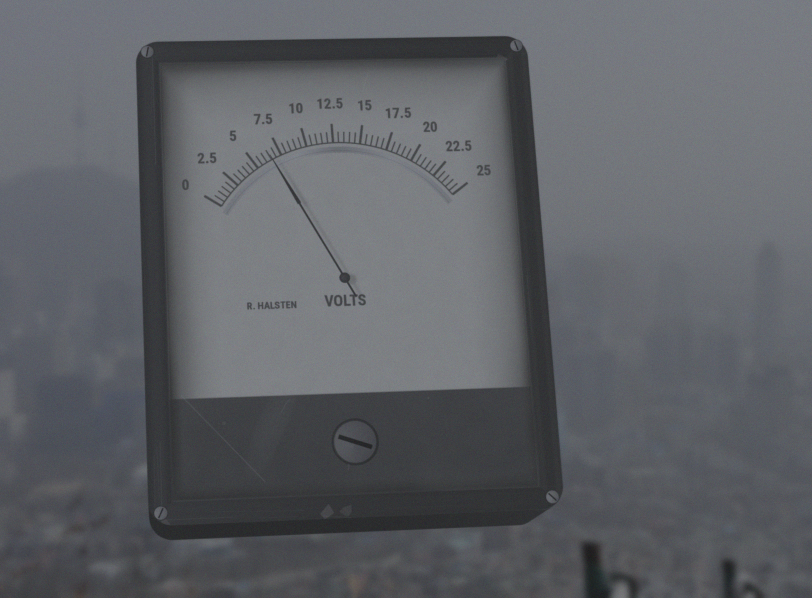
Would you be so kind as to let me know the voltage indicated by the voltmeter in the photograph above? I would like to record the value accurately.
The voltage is 6.5 V
